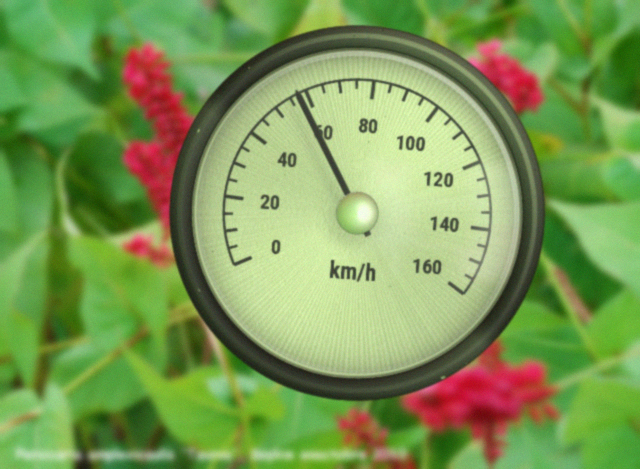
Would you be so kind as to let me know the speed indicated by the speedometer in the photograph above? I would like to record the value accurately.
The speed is 57.5 km/h
